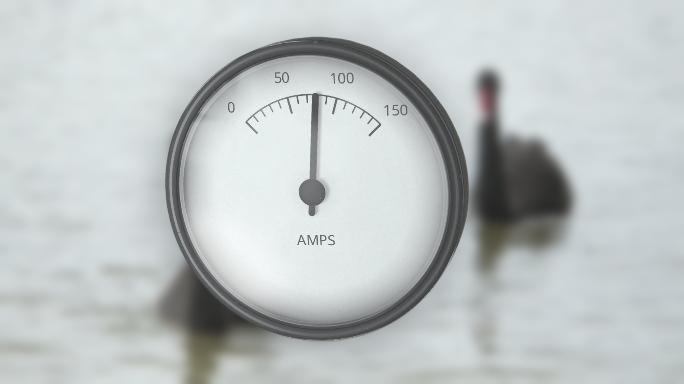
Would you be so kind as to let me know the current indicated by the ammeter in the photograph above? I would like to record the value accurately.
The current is 80 A
